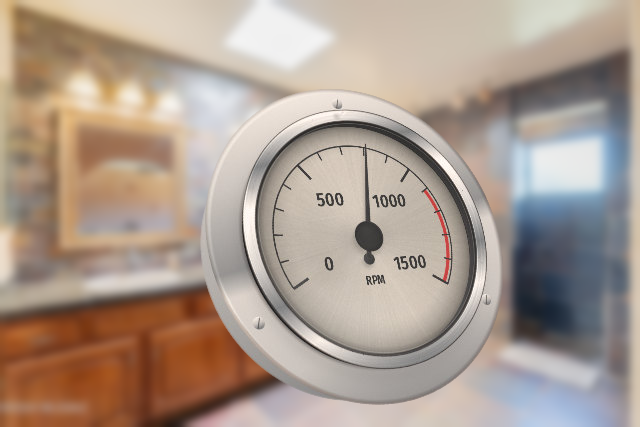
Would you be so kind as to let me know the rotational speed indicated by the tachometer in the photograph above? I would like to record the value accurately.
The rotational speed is 800 rpm
